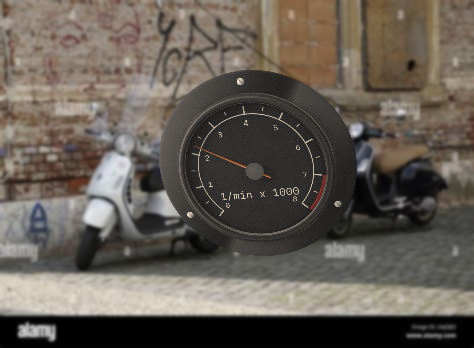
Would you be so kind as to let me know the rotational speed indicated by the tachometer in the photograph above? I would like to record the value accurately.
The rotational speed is 2250 rpm
